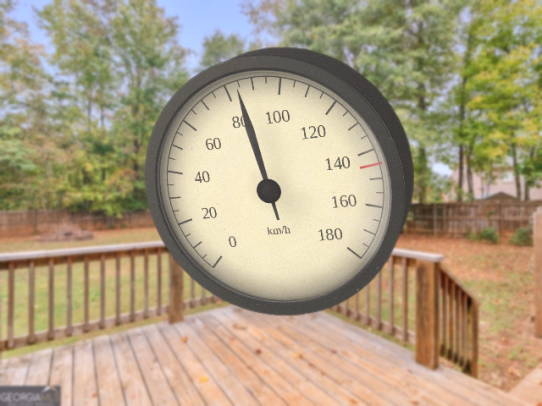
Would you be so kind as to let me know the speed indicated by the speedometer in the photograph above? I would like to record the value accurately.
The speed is 85 km/h
